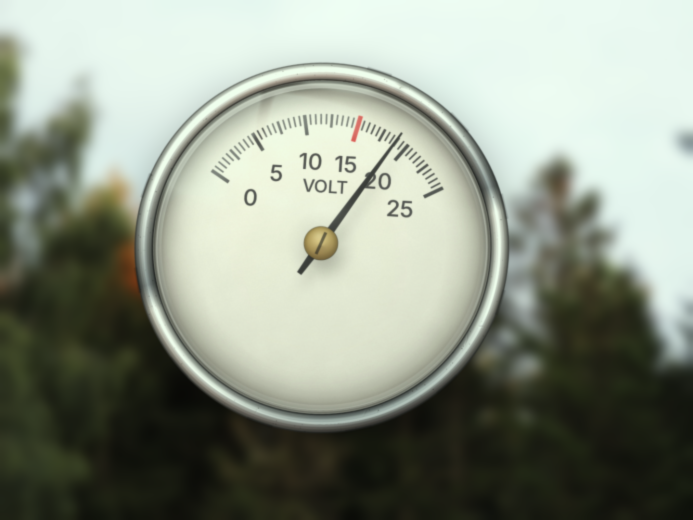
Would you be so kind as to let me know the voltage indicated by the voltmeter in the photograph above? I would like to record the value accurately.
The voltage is 19 V
